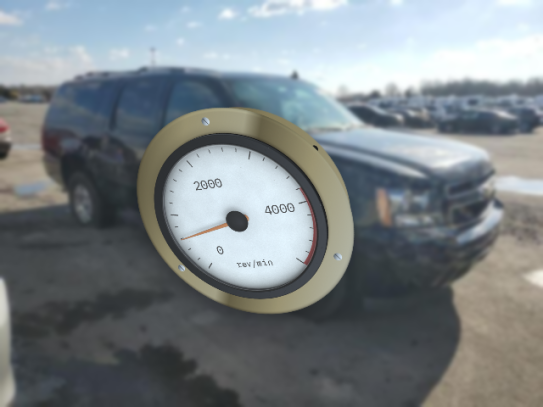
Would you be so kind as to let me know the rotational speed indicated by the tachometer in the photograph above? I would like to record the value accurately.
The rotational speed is 600 rpm
